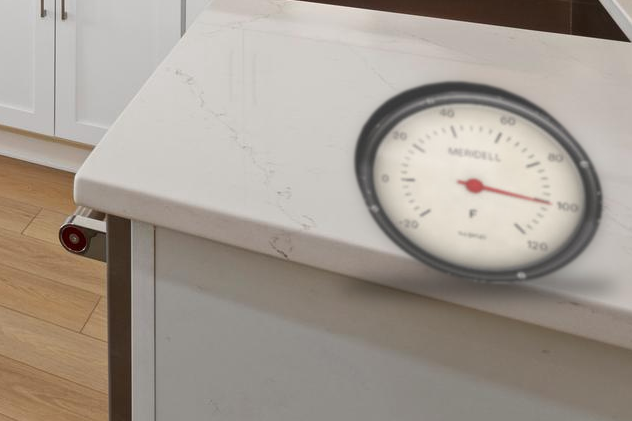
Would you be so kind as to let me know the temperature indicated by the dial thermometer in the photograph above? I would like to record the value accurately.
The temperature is 100 °F
